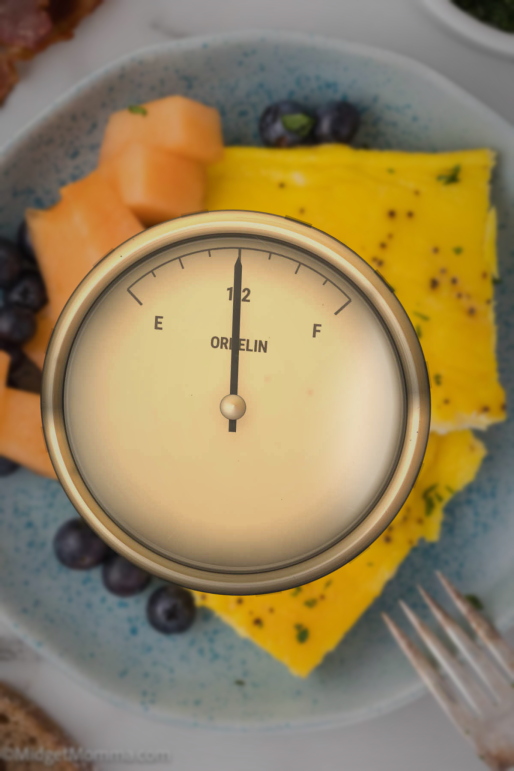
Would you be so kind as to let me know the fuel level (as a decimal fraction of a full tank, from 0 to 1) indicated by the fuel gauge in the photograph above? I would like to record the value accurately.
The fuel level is 0.5
